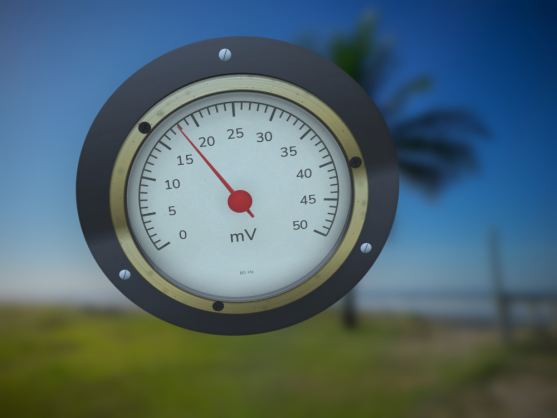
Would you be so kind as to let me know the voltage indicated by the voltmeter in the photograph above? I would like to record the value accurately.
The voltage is 18 mV
